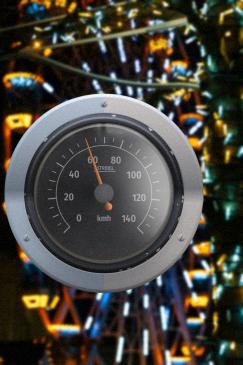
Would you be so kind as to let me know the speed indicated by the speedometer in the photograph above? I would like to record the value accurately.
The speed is 60 km/h
